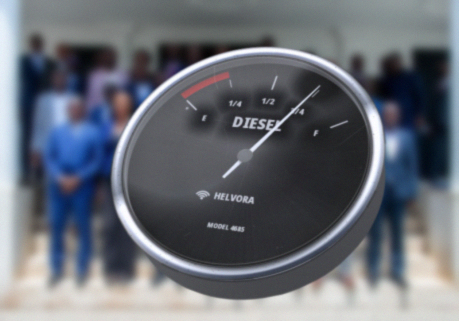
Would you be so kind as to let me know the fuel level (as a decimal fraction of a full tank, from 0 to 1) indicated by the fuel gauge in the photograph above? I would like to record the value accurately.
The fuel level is 0.75
